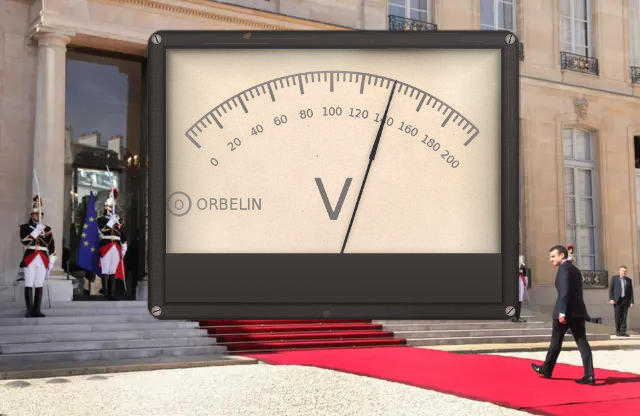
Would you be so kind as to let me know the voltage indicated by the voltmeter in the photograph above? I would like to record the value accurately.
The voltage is 140 V
